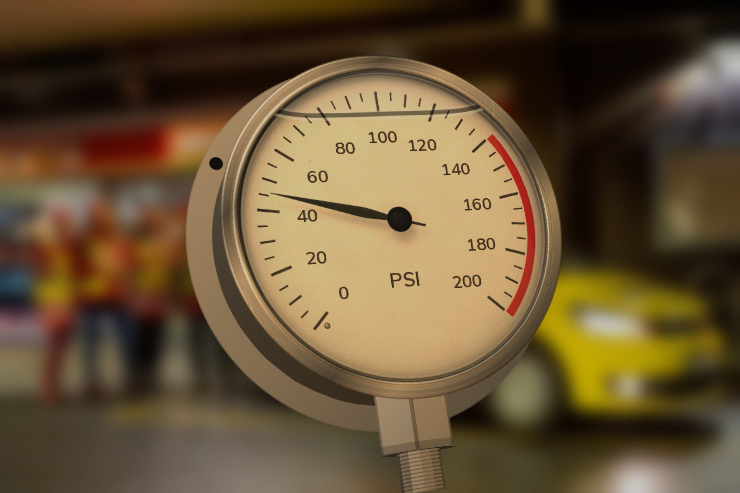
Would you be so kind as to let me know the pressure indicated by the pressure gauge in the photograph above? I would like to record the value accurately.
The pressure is 45 psi
